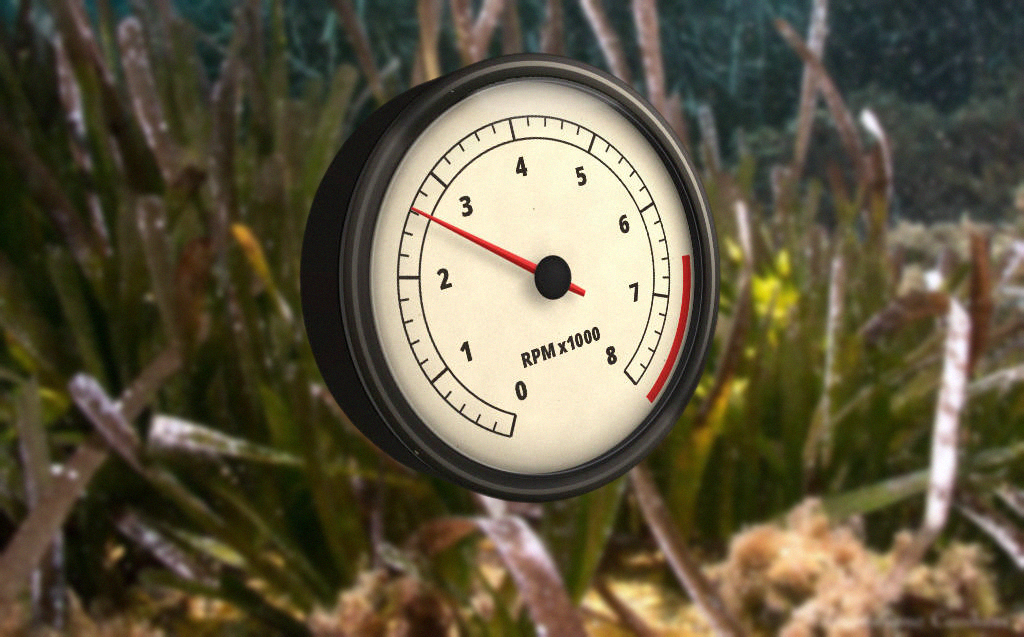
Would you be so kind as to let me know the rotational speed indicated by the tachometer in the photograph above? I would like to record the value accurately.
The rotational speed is 2600 rpm
